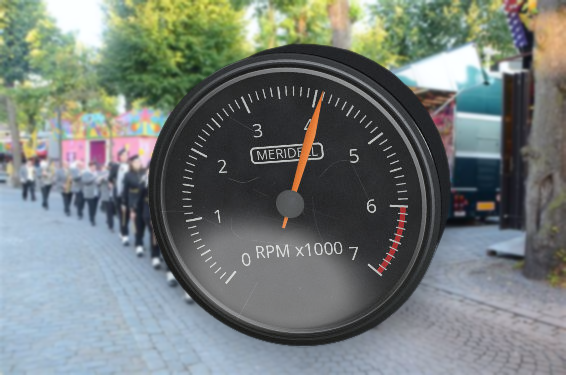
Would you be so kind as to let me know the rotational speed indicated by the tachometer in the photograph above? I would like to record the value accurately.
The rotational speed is 4100 rpm
